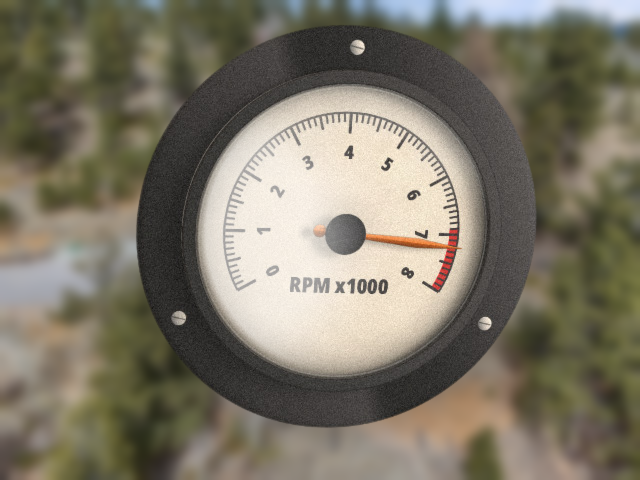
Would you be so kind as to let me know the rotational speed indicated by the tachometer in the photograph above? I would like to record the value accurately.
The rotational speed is 7200 rpm
